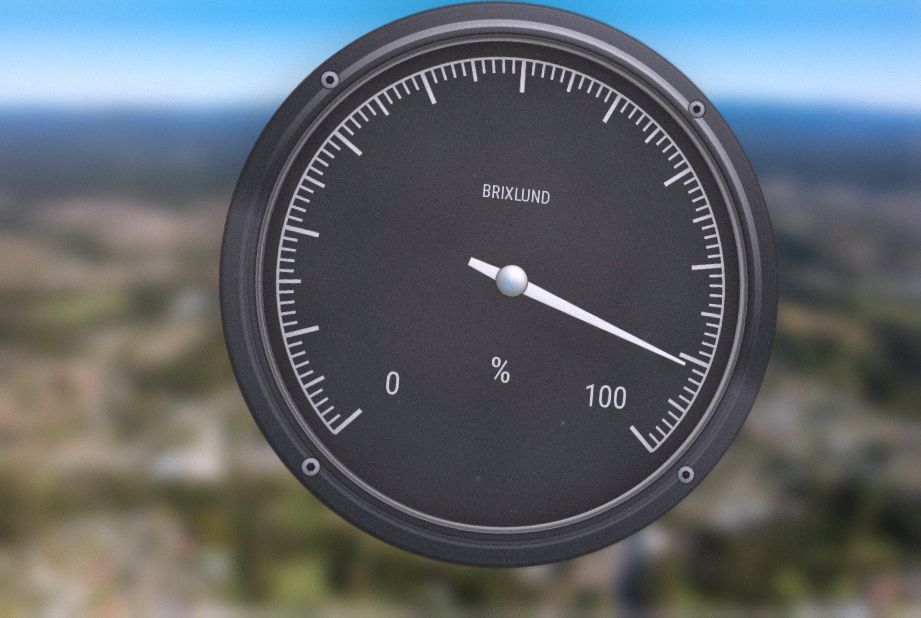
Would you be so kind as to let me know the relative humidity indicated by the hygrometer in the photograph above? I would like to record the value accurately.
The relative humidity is 91 %
